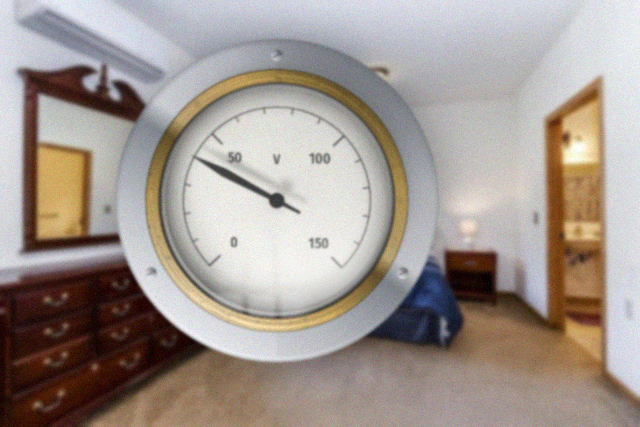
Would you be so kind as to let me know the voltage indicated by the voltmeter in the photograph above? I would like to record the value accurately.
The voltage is 40 V
